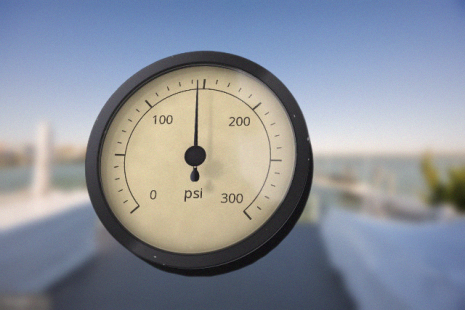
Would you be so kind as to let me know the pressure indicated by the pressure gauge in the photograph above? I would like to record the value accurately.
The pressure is 145 psi
